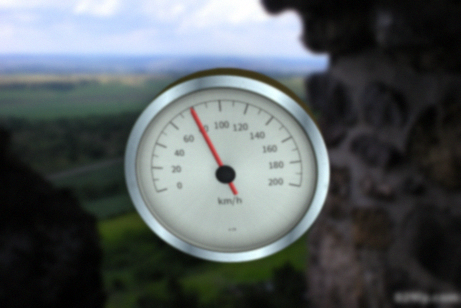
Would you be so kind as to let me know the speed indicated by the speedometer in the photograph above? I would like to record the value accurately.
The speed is 80 km/h
